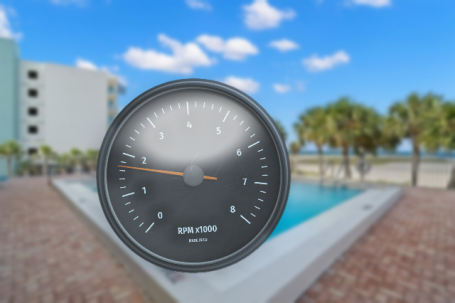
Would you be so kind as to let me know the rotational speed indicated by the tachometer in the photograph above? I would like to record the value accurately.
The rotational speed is 1700 rpm
